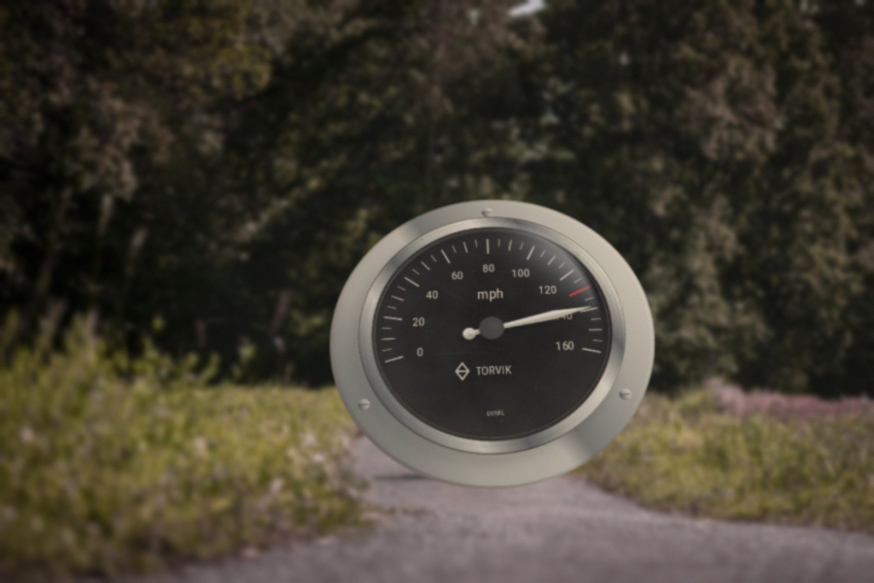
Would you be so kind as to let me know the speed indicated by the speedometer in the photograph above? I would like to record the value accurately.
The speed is 140 mph
